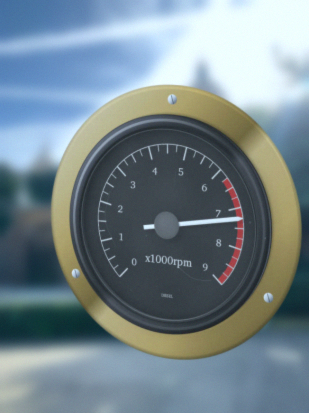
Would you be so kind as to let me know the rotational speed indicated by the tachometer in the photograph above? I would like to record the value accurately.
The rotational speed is 7250 rpm
